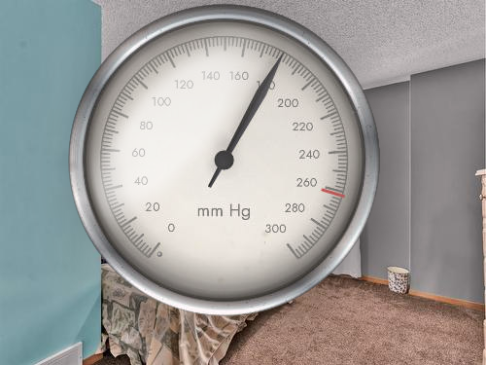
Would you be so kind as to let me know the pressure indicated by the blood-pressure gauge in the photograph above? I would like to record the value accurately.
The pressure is 180 mmHg
